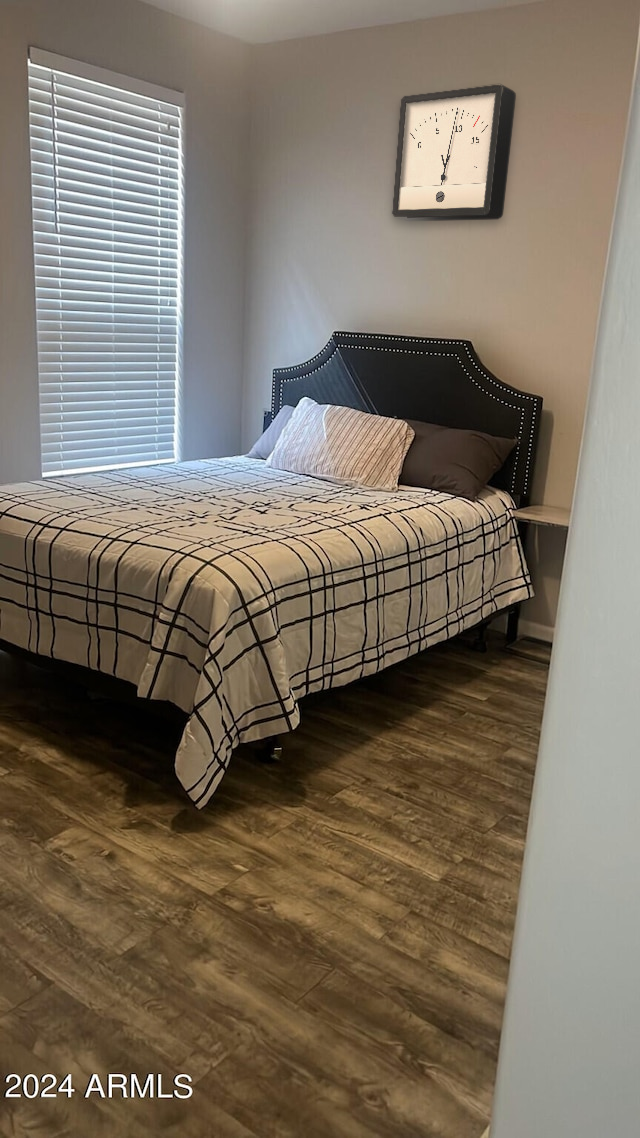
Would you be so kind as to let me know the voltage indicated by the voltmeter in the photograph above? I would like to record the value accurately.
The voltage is 9 V
